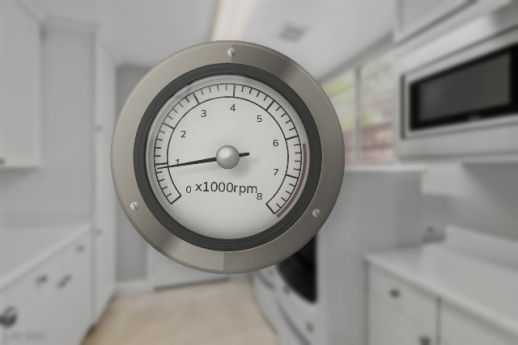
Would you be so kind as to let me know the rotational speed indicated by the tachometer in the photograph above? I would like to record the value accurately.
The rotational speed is 900 rpm
